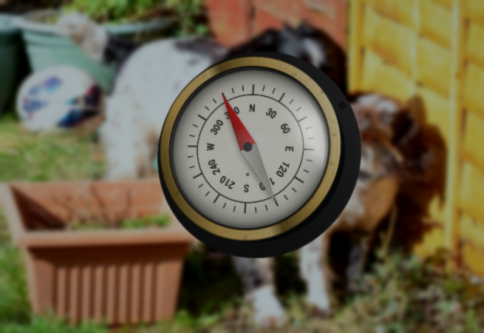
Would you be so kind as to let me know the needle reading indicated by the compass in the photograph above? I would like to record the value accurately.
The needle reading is 330 °
